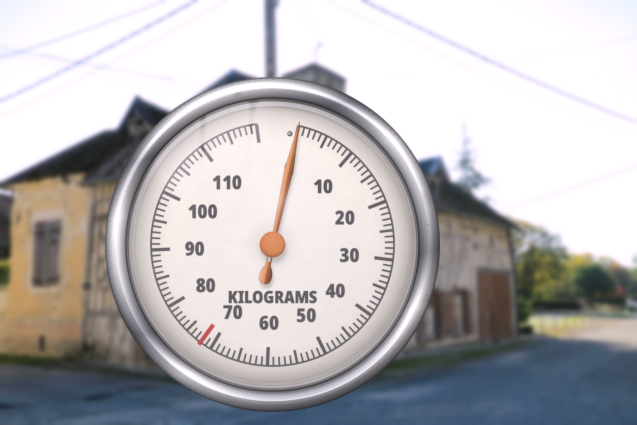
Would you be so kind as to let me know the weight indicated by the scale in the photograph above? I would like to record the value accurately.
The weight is 0 kg
